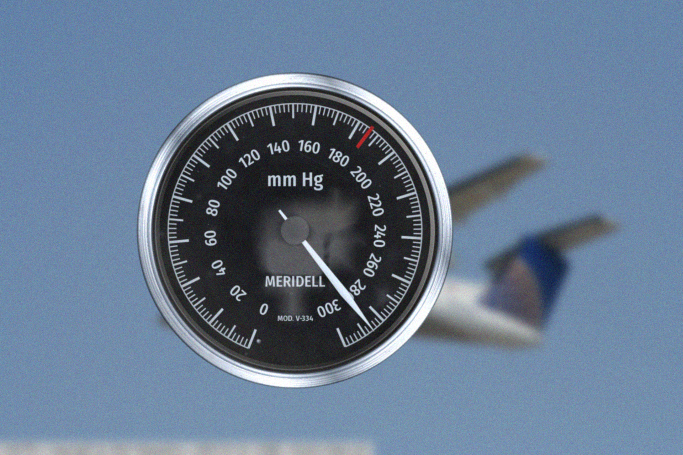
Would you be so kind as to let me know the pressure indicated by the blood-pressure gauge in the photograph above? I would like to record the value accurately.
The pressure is 286 mmHg
